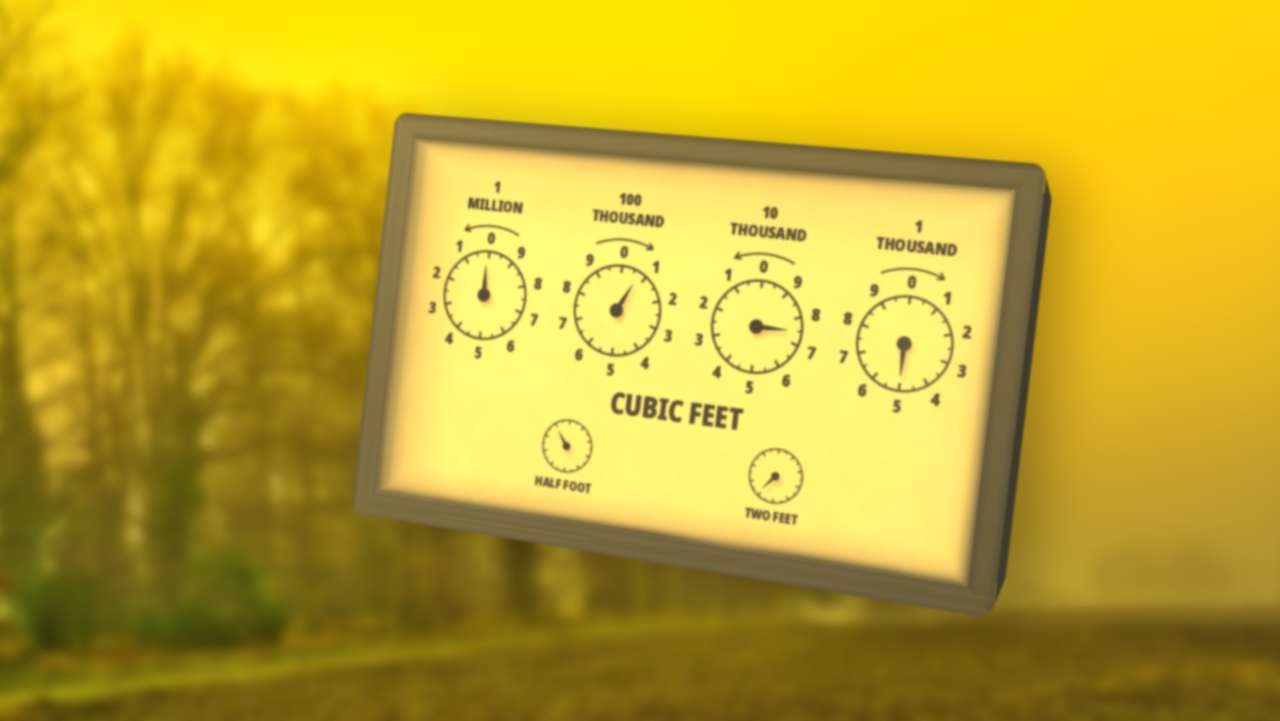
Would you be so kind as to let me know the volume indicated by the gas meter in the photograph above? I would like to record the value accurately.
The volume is 7500 ft³
